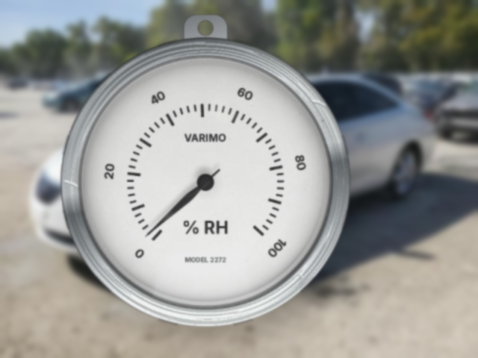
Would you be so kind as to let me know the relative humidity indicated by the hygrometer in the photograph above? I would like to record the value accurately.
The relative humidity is 2 %
